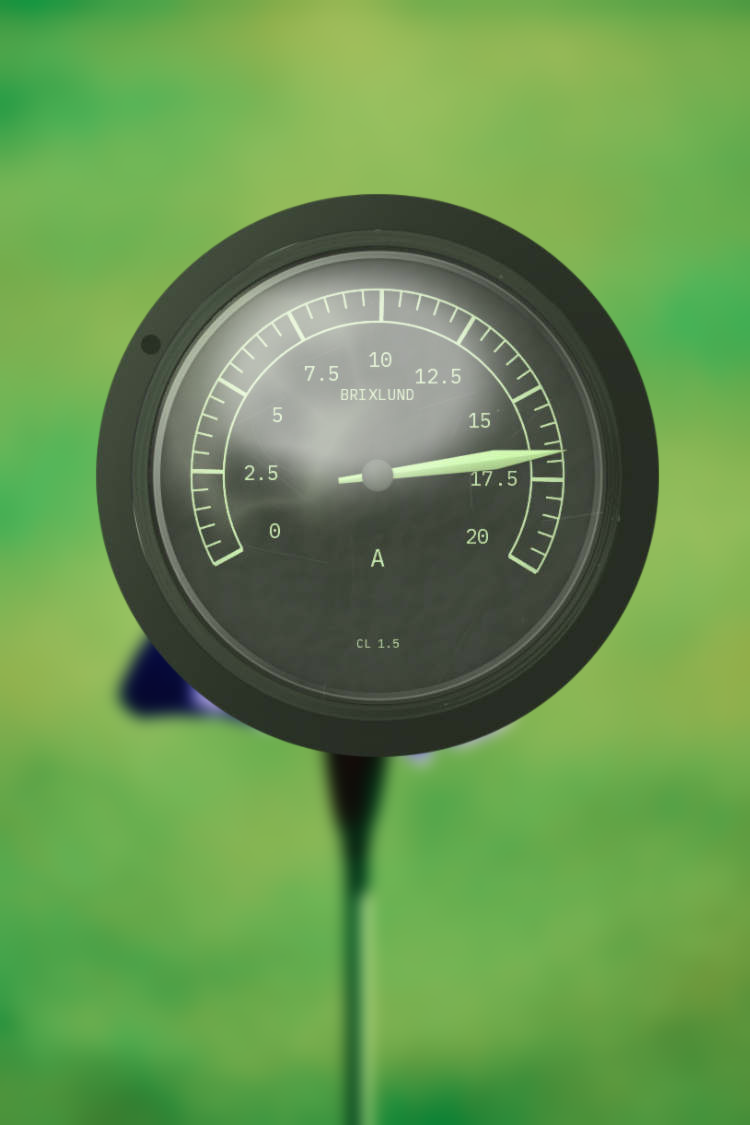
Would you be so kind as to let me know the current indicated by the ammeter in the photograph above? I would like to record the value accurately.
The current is 16.75 A
